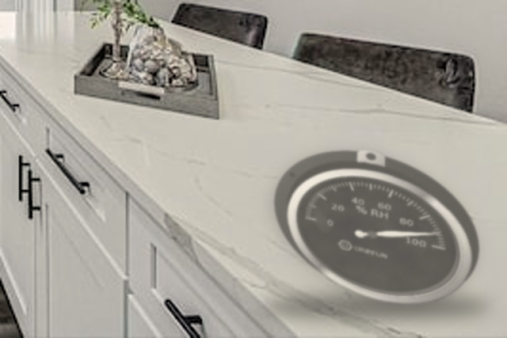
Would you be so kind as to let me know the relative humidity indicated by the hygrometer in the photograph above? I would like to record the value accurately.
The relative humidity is 90 %
